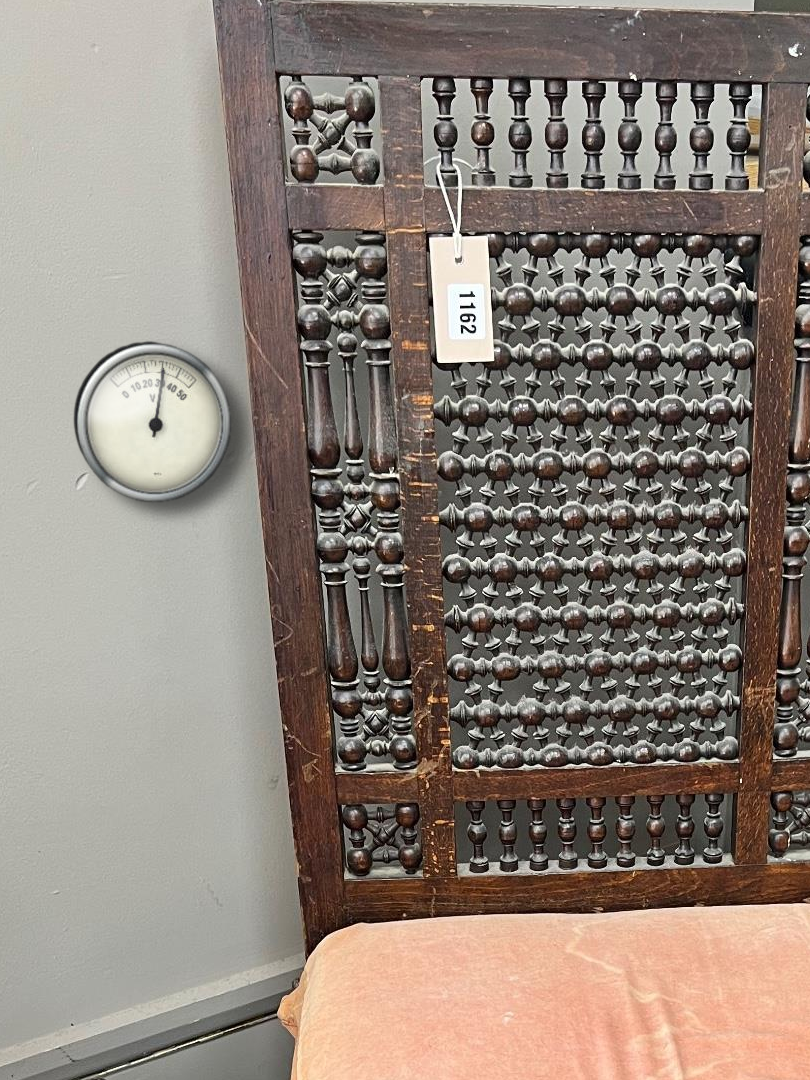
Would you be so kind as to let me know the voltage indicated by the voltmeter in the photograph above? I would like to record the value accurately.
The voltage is 30 V
